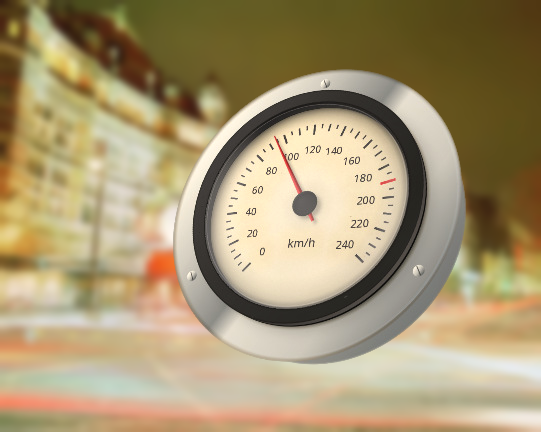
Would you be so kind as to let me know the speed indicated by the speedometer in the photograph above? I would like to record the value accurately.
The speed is 95 km/h
